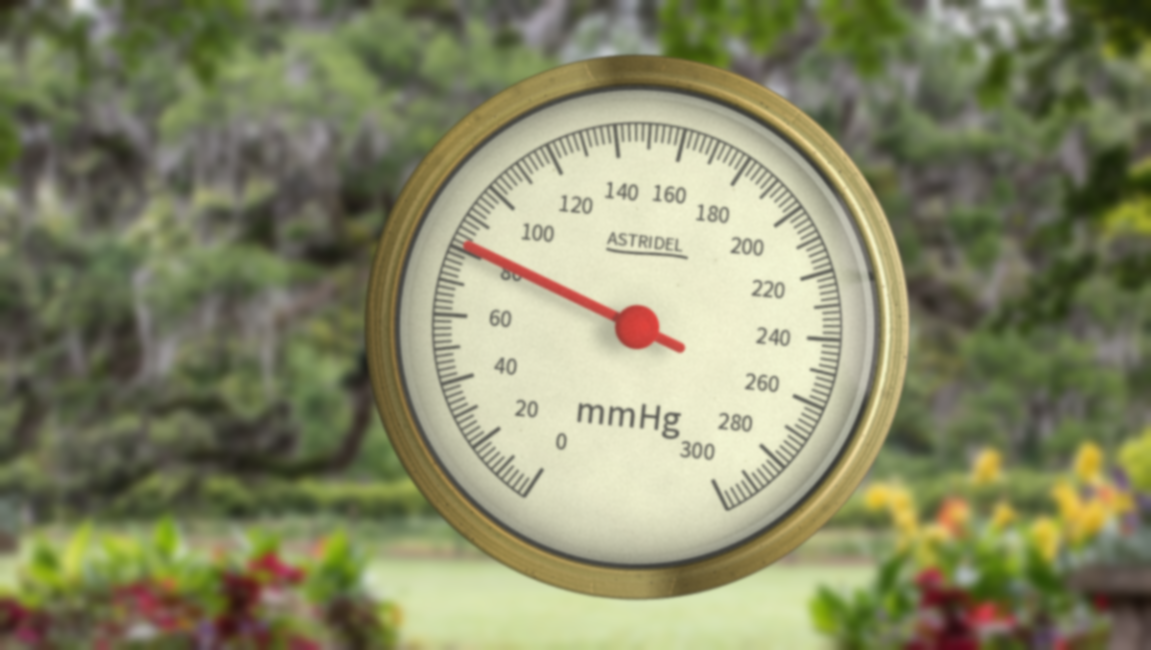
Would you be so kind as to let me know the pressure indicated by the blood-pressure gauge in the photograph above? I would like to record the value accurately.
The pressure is 82 mmHg
